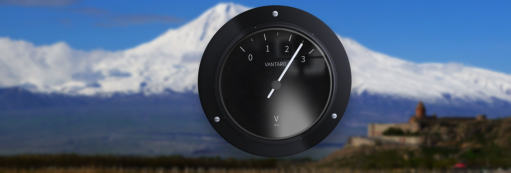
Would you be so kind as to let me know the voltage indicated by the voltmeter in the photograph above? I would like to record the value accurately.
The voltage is 2.5 V
